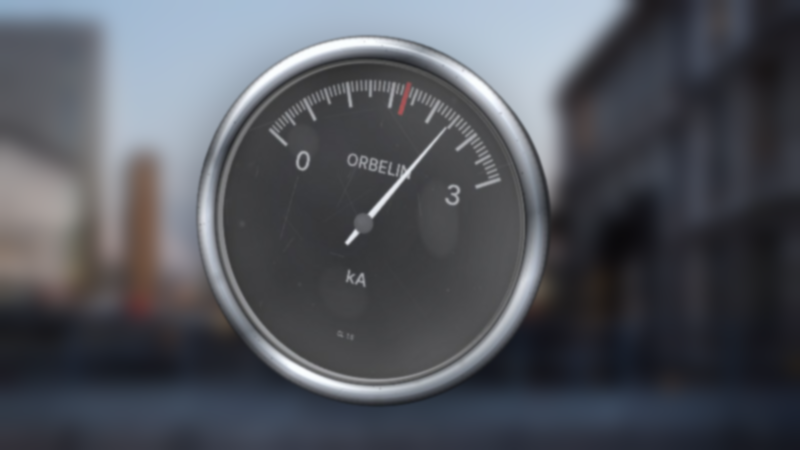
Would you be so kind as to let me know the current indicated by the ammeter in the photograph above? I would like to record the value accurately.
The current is 2.25 kA
